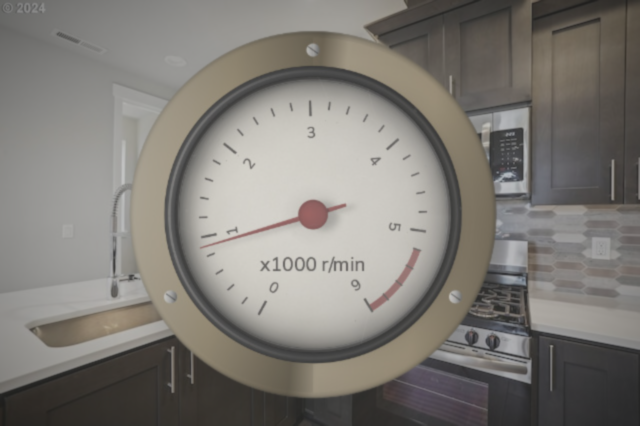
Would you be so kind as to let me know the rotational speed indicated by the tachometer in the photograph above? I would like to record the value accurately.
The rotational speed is 900 rpm
